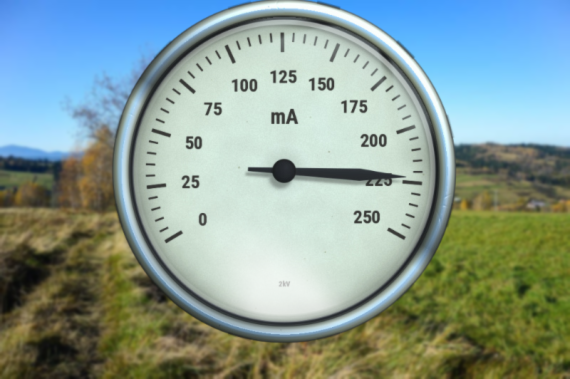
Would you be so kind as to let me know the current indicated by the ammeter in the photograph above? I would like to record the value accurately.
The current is 222.5 mA
